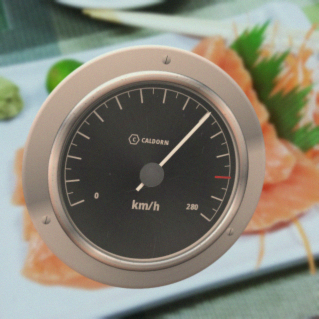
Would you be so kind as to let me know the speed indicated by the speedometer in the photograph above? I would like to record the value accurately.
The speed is 180 km/h
